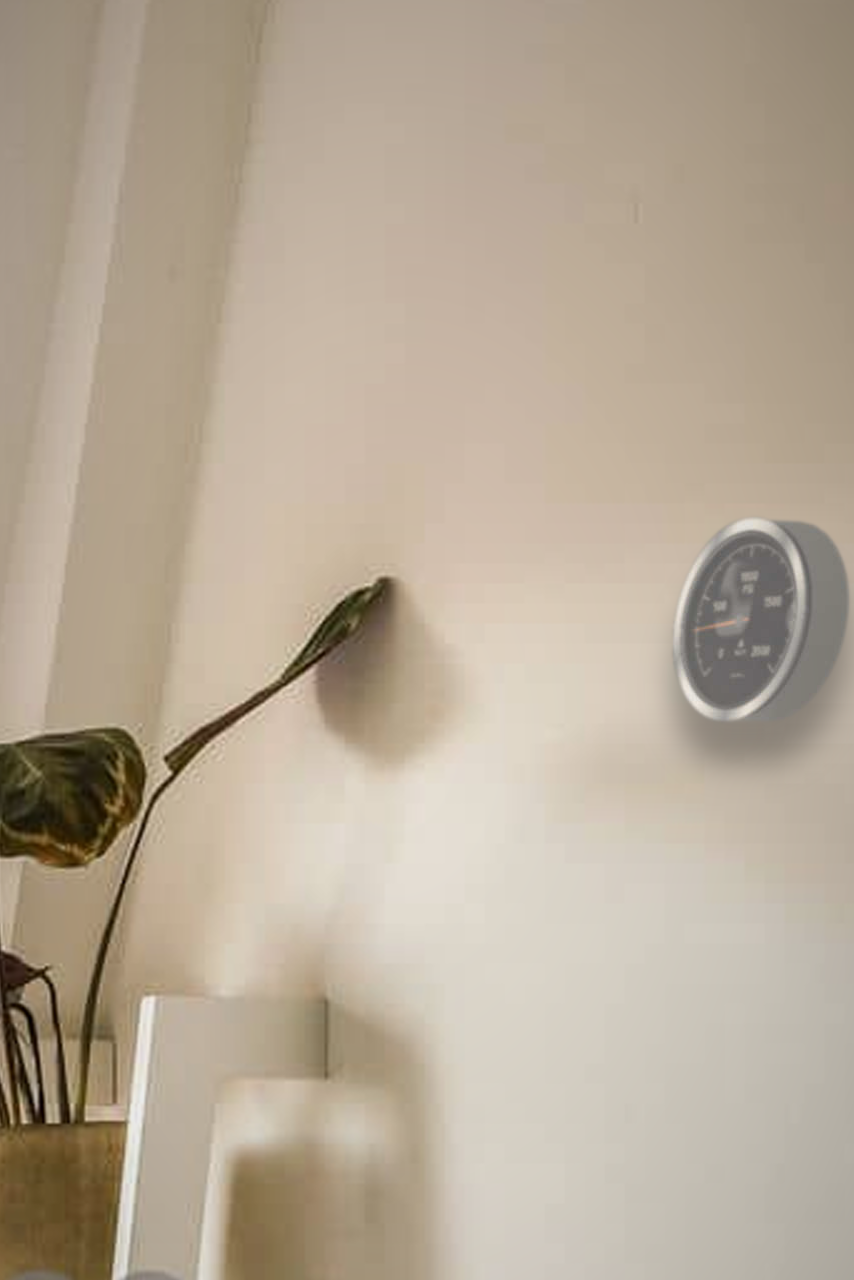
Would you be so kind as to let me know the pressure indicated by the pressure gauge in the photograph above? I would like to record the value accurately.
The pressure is 300 psi
